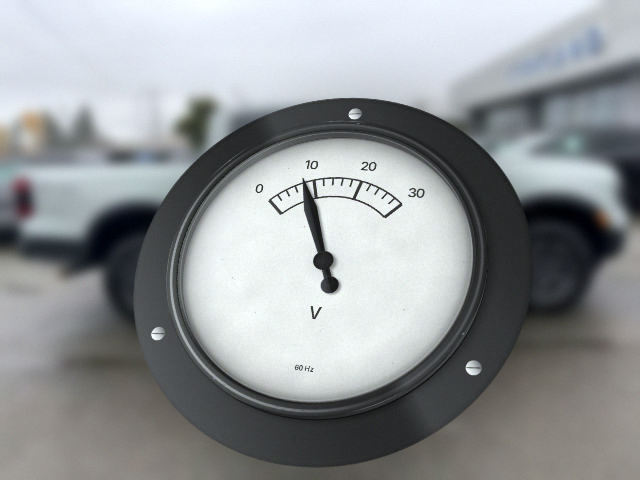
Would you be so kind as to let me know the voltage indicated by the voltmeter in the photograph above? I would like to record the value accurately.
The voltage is 8 V
